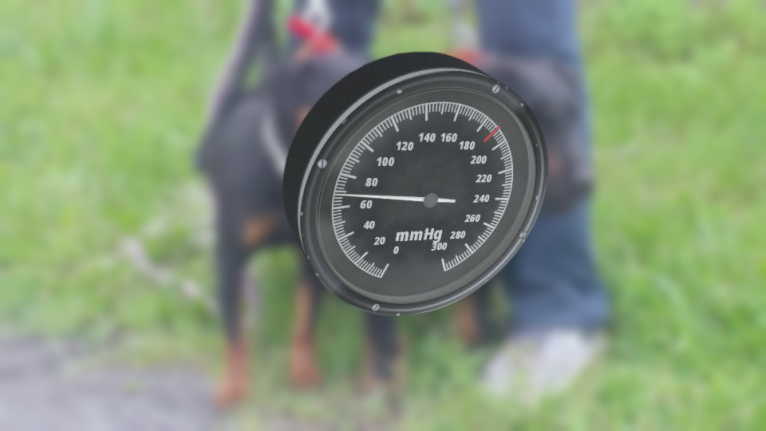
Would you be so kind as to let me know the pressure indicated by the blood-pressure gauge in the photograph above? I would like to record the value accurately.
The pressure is 70 mmHg
